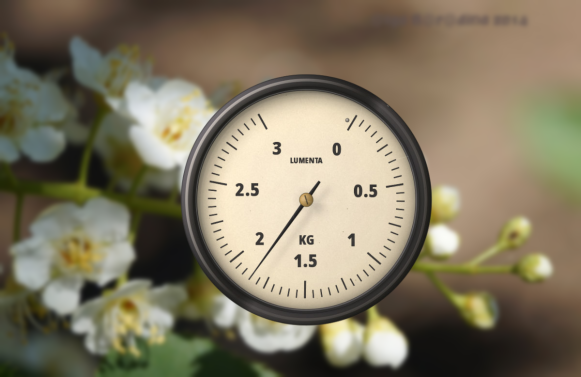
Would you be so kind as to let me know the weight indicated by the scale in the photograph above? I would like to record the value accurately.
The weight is 1.85 kg
